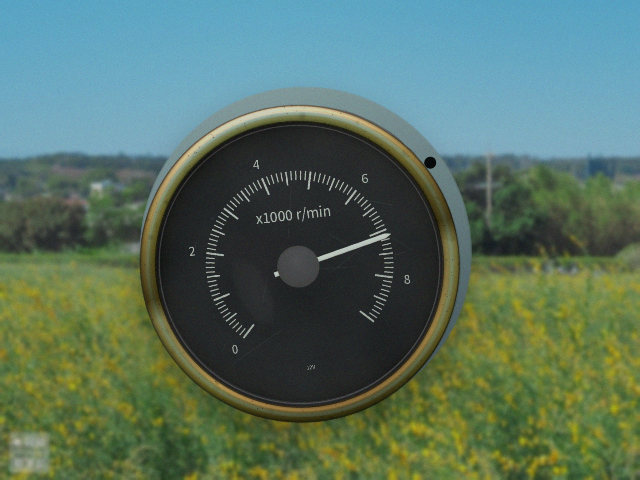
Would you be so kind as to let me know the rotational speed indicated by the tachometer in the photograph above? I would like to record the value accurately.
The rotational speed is 7100 rpm
